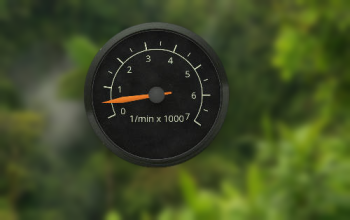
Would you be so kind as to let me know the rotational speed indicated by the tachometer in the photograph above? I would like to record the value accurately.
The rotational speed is 500 rpm
